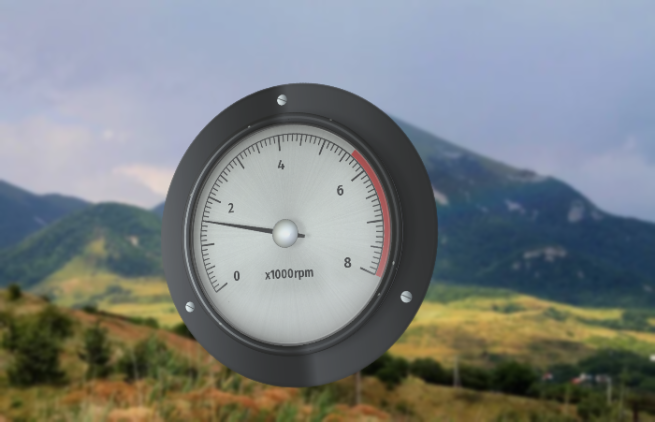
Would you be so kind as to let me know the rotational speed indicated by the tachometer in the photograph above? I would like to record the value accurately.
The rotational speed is 1500 rpm
